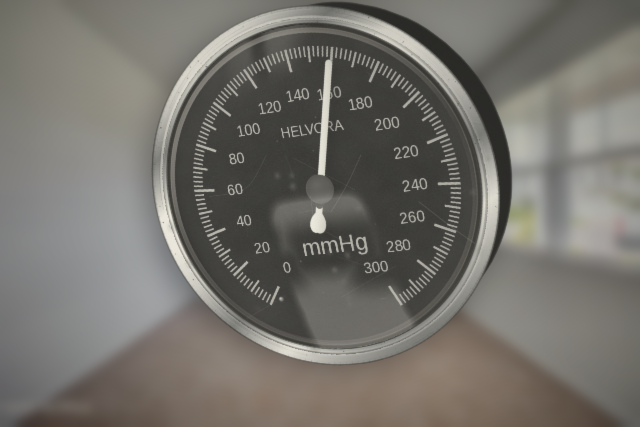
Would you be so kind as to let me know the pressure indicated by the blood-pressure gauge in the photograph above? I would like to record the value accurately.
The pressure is 160 mmHg
